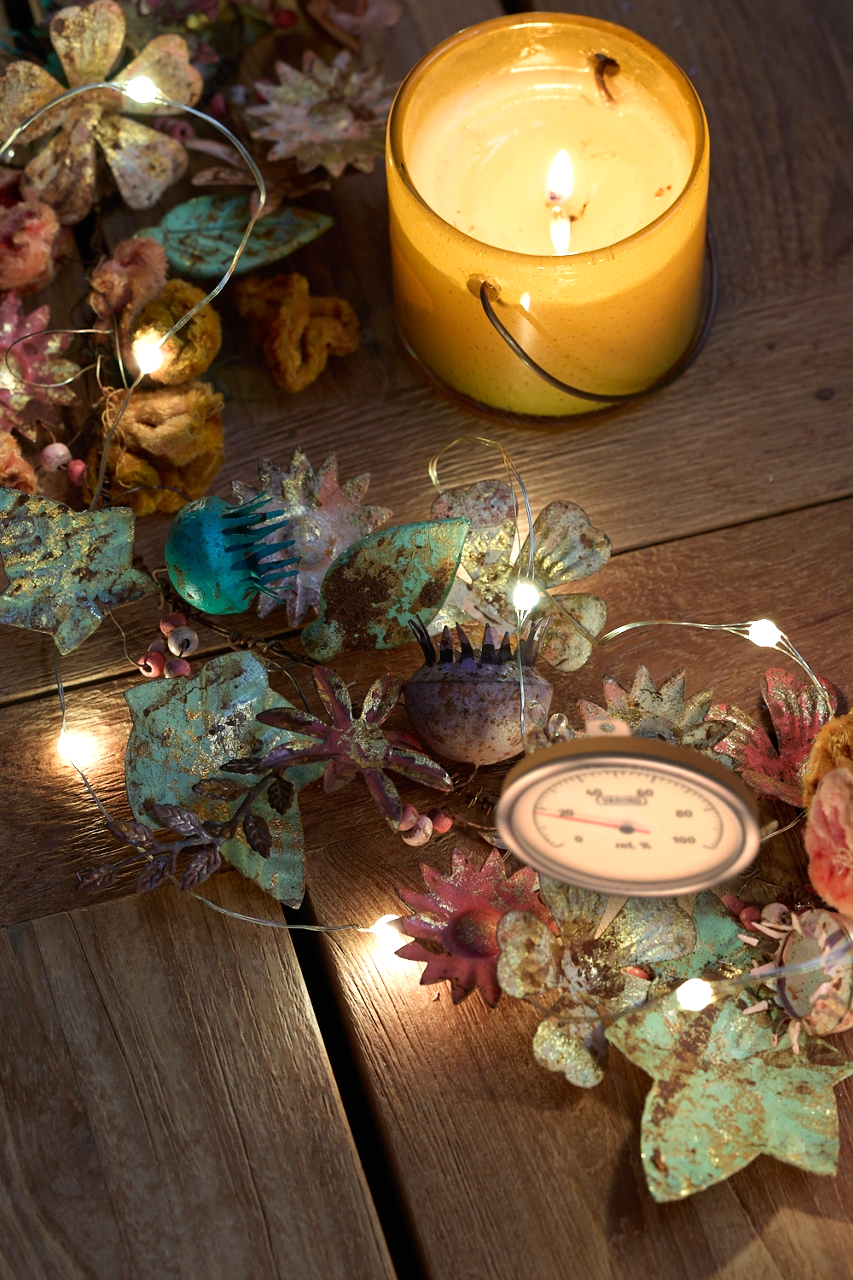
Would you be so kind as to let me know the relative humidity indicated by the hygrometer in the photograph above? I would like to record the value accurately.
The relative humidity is 20 %
